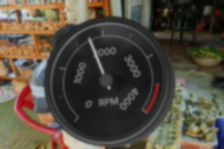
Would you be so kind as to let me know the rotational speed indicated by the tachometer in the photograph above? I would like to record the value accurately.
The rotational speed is 1750 rpm
